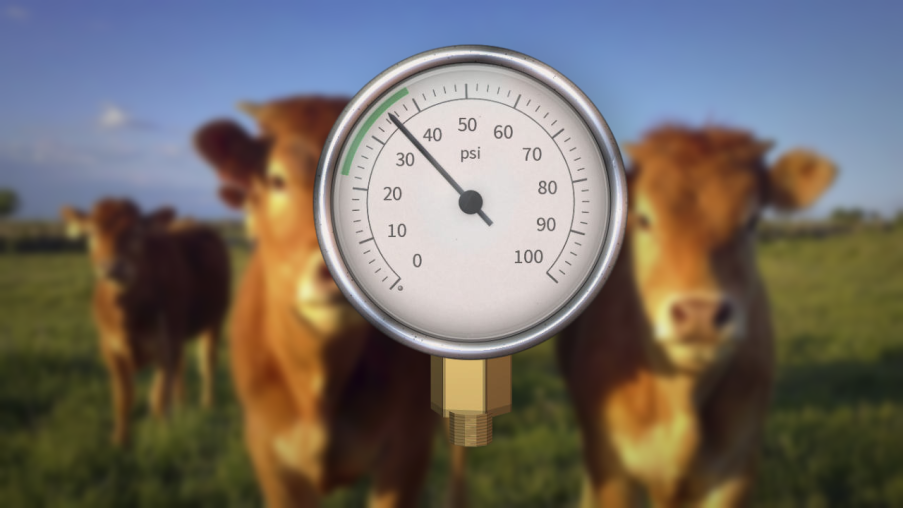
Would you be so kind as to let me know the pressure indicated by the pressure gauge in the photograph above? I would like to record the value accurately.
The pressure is 35 psi
